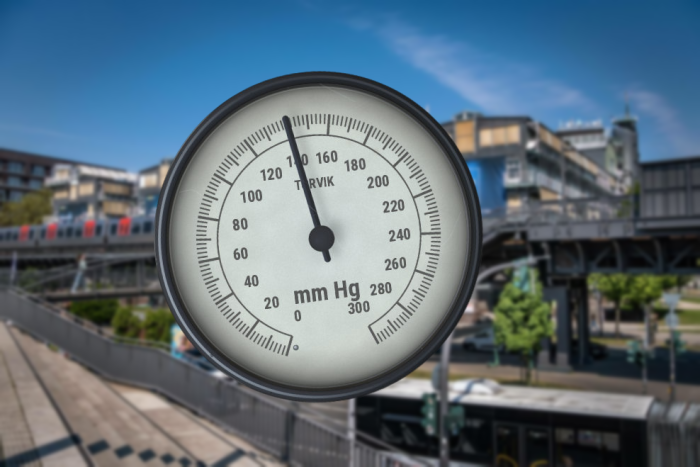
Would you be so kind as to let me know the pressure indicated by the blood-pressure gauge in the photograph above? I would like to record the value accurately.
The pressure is 140 mmHg
